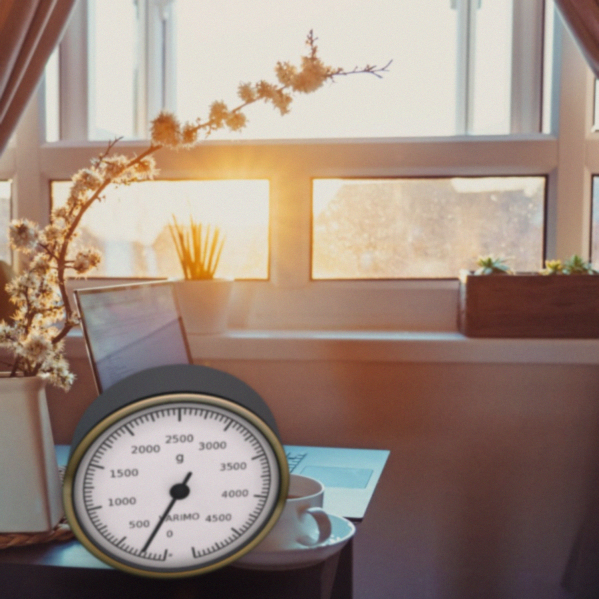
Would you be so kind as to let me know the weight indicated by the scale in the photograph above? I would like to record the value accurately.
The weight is 250 g
